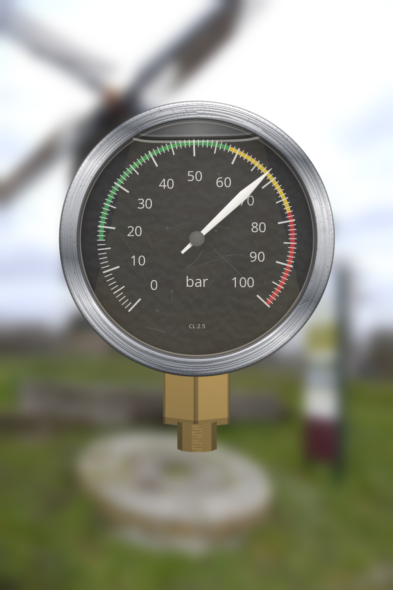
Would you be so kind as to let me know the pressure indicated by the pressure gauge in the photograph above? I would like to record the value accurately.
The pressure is 68 bar
